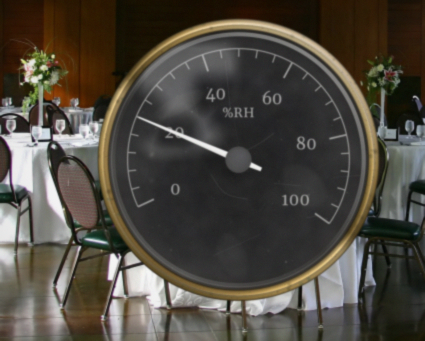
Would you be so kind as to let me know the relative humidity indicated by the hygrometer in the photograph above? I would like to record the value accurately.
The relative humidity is 20 %
